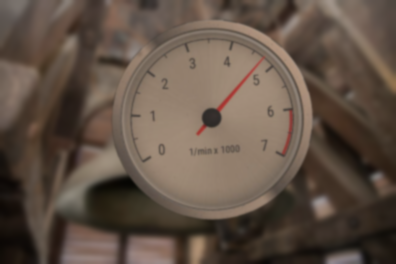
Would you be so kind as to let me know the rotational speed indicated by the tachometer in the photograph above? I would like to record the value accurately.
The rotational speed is 4750 rpm
